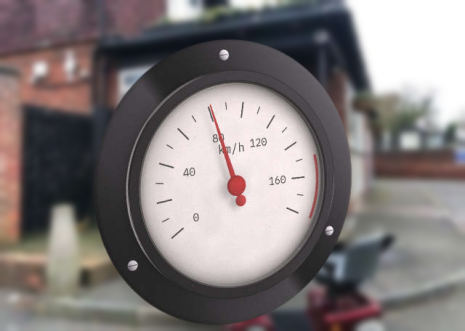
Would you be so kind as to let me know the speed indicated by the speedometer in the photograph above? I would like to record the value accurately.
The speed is 80 km/h
